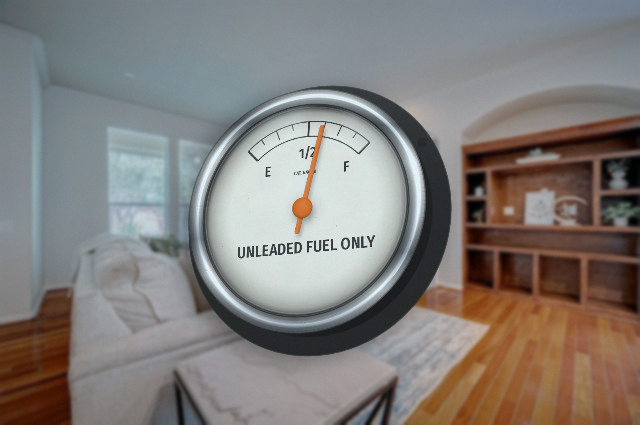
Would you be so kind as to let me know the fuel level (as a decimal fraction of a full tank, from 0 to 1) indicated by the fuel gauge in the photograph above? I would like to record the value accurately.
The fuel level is 0.625
